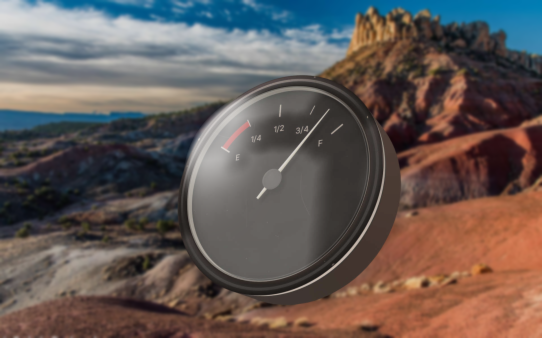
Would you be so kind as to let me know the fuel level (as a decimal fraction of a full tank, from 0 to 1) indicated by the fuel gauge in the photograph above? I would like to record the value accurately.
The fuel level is 0.875
